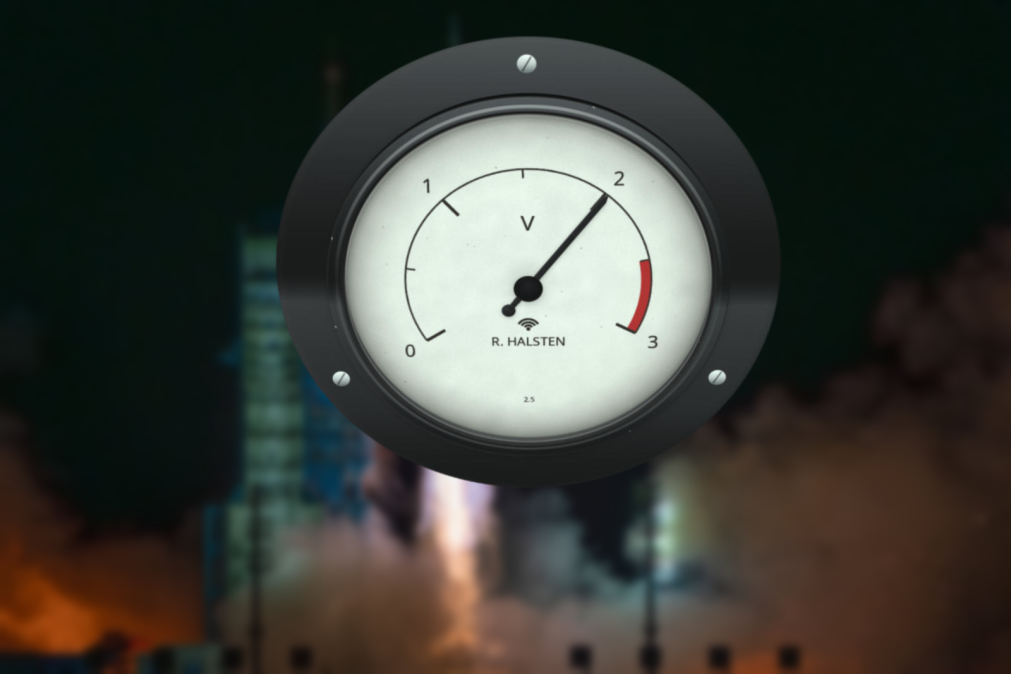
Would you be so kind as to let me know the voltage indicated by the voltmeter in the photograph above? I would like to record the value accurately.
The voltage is 2 V
